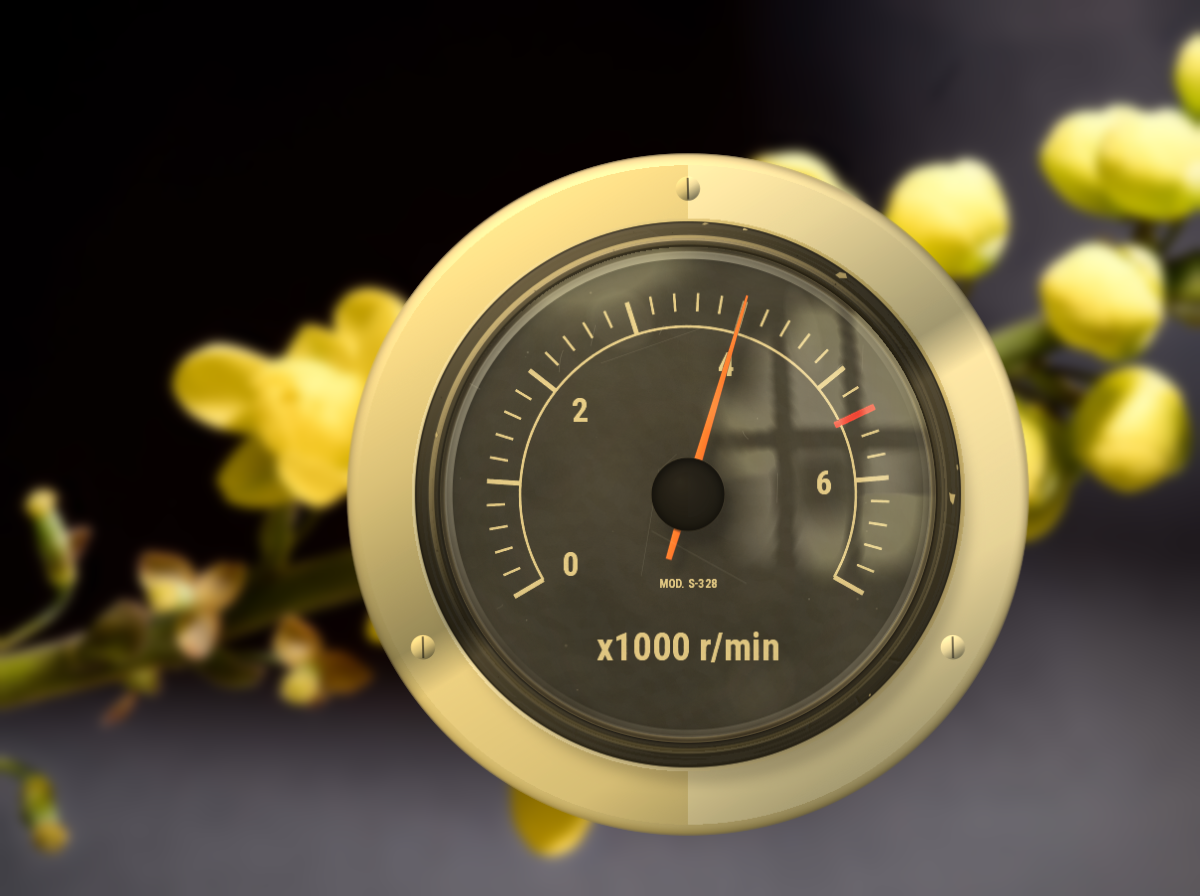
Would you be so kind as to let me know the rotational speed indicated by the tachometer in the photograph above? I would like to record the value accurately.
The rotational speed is 4000 rpm
